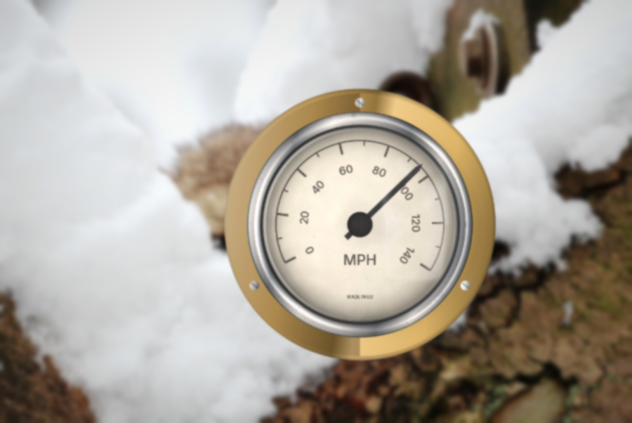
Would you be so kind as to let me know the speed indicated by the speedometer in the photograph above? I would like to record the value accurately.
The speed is 95 mph
